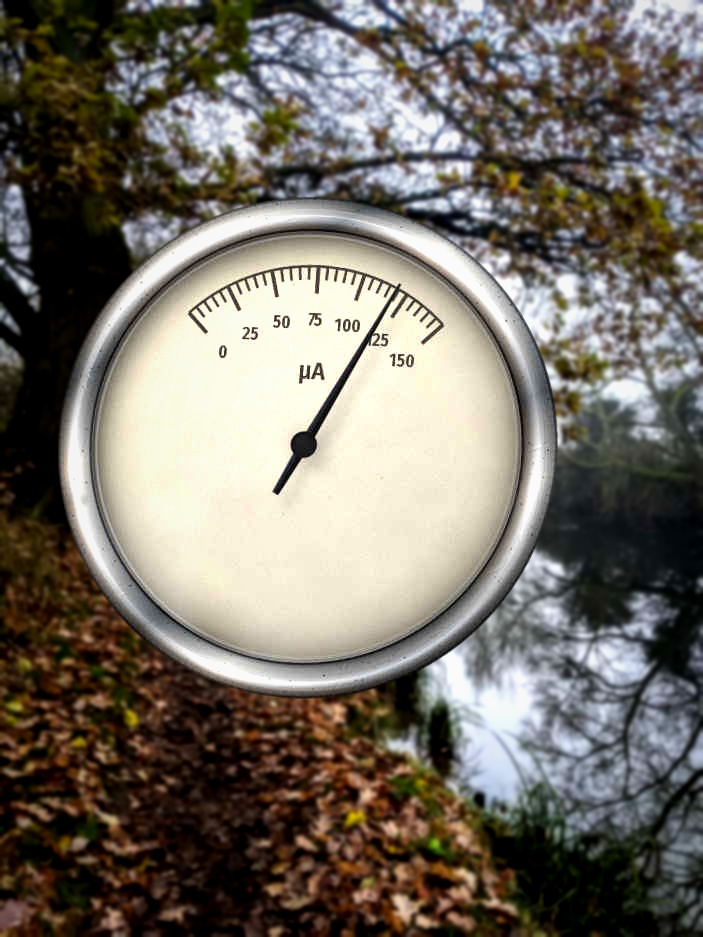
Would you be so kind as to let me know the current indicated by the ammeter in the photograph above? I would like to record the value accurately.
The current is 120 µA
